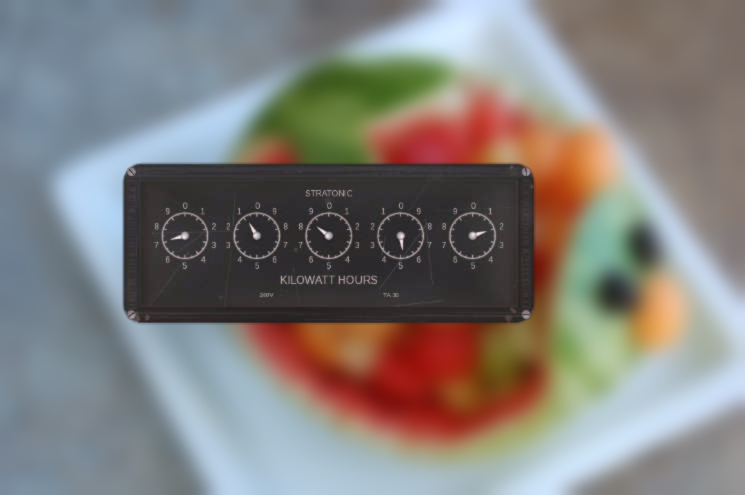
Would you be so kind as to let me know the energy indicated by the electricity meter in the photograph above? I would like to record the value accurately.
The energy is 70852 kWh
